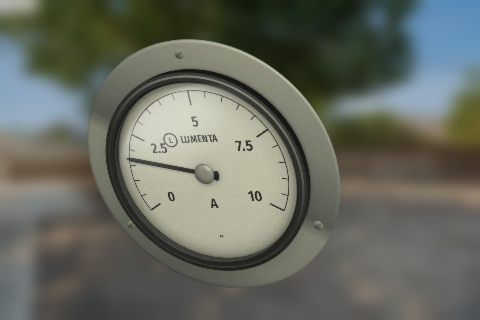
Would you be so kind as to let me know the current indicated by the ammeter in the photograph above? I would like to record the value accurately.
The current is 1.75 A
